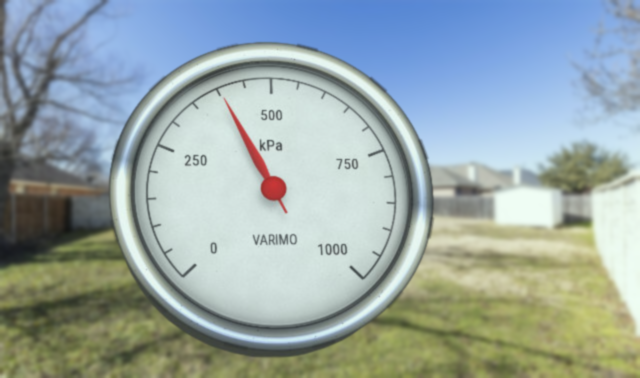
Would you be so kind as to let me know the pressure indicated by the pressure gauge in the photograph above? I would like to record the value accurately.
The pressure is 400 kPa
